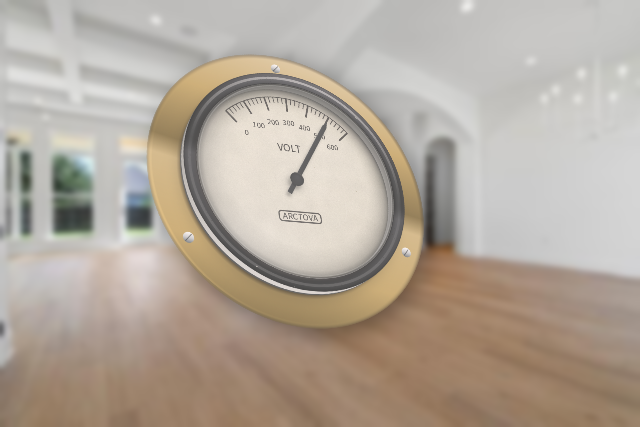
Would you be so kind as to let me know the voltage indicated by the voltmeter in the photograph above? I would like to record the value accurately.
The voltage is 500 V
